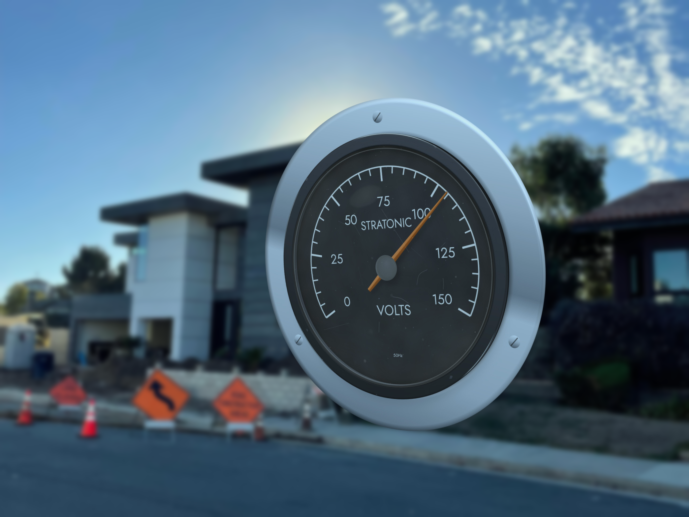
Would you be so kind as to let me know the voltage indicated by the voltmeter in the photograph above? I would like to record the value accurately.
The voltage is 105 V
